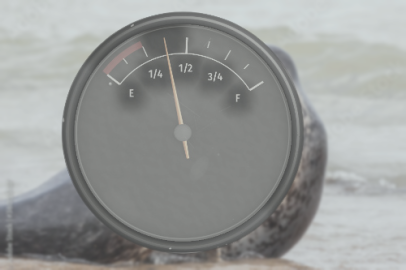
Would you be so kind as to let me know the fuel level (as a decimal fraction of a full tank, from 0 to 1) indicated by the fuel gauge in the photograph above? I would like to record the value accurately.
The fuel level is 0.375
